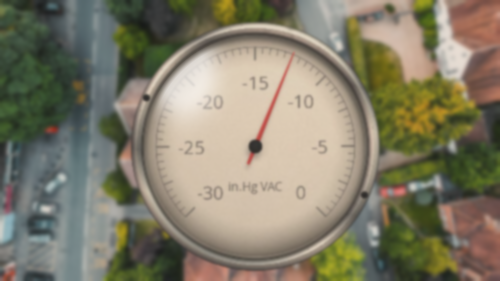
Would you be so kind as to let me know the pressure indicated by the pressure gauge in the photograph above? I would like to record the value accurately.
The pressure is -12.5 inHg
